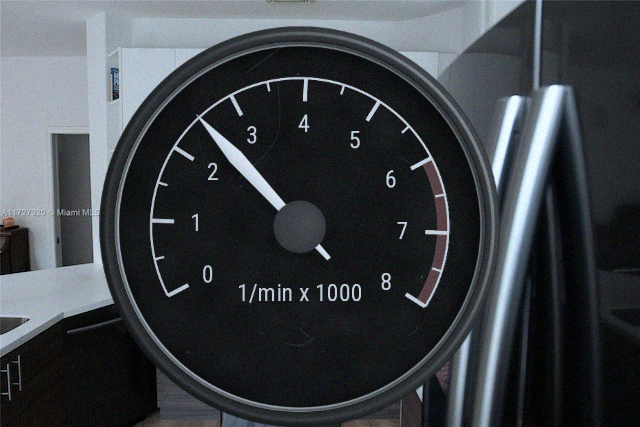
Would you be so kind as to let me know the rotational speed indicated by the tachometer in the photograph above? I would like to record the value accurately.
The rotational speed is 2500 rpm
